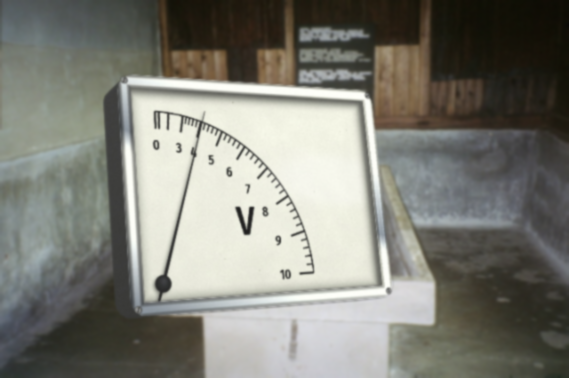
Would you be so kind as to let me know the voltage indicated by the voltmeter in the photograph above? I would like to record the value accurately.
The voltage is 4 V
